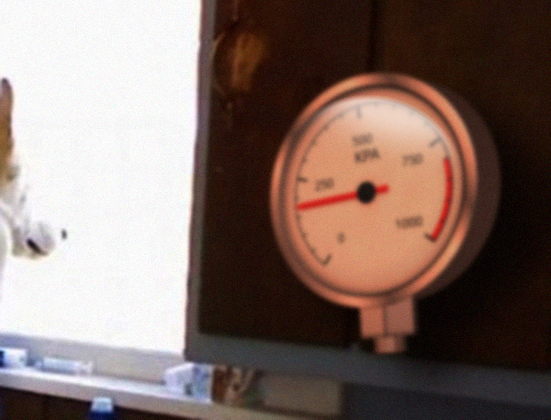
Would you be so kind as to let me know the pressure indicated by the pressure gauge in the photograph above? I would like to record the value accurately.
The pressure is 175 kPa
